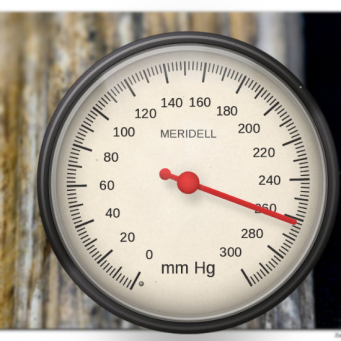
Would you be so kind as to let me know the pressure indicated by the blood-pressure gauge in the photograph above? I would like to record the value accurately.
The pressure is 262 mmHg
